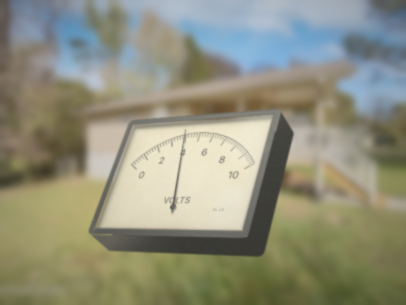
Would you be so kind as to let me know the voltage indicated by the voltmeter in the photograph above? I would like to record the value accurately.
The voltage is 4 V
